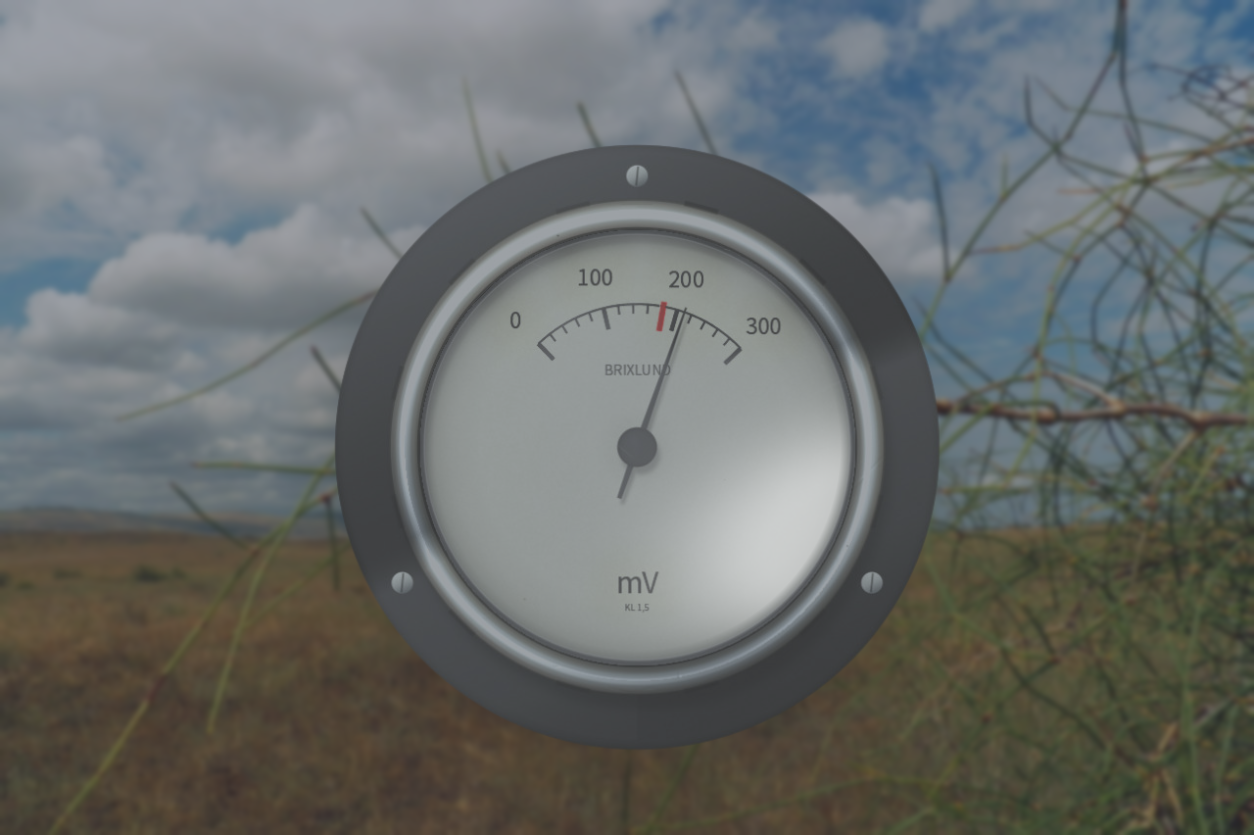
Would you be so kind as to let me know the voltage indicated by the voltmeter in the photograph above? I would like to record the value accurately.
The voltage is 210 mV
